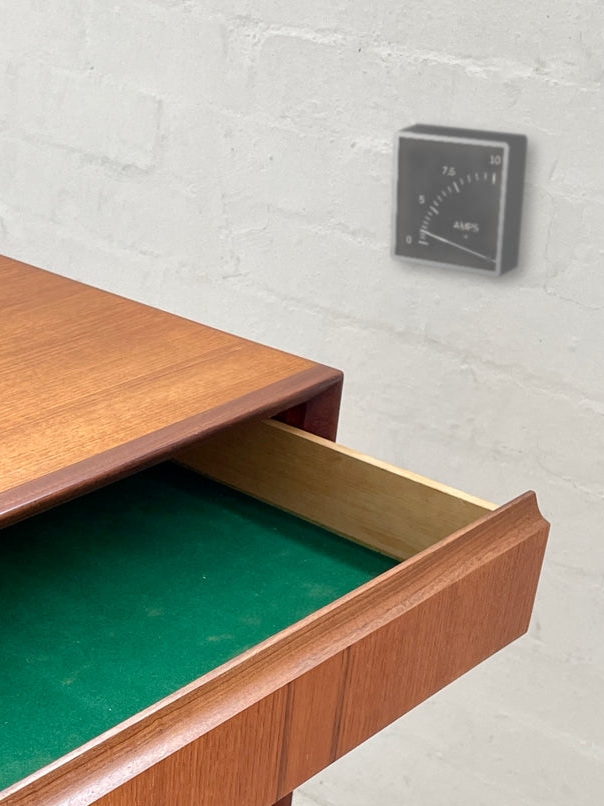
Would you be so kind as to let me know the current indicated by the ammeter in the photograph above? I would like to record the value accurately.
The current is 2.5 A
